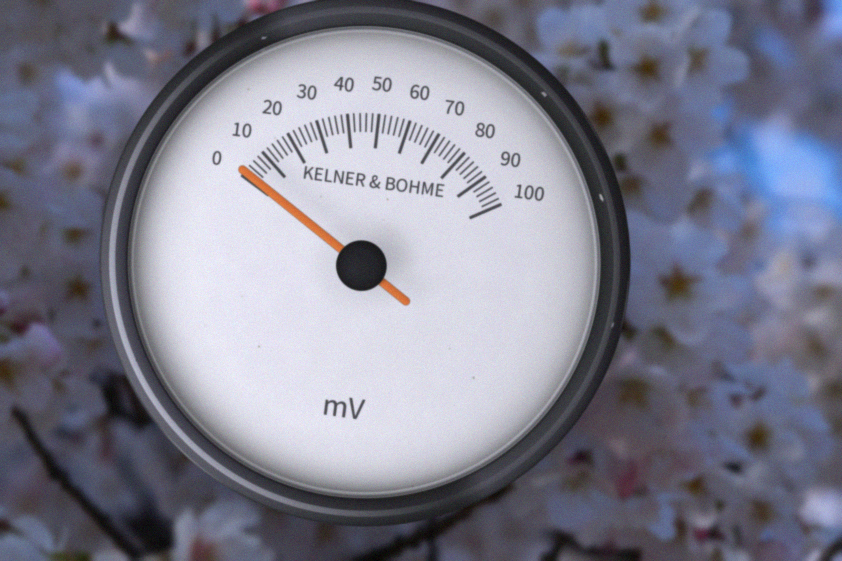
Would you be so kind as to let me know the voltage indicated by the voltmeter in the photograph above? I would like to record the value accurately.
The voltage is 2 mV
